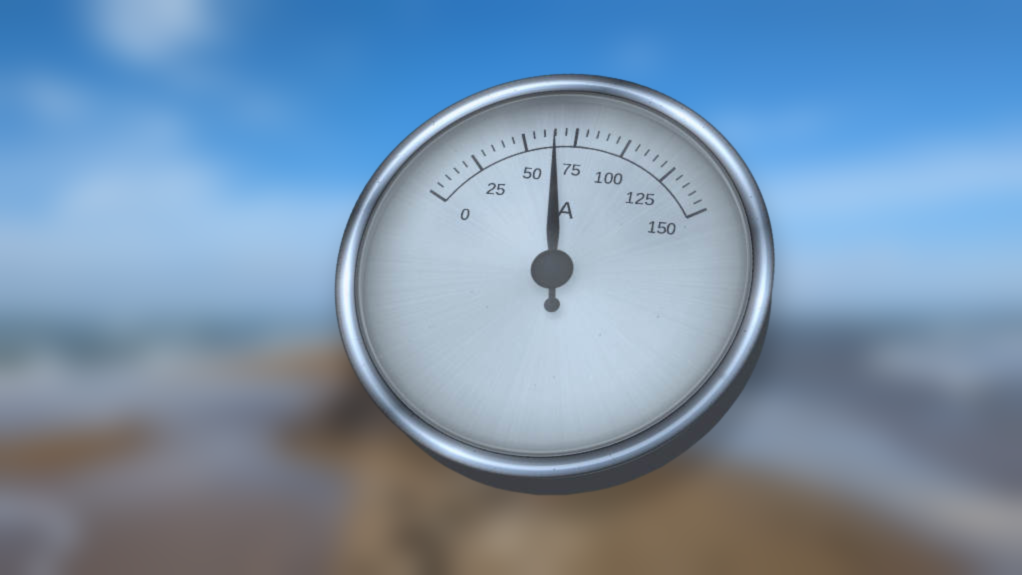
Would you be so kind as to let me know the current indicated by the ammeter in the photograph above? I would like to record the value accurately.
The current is 65 A
